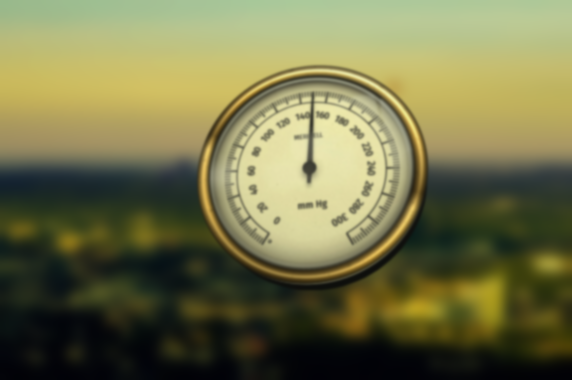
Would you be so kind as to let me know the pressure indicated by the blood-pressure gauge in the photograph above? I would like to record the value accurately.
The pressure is 150 mmHg
